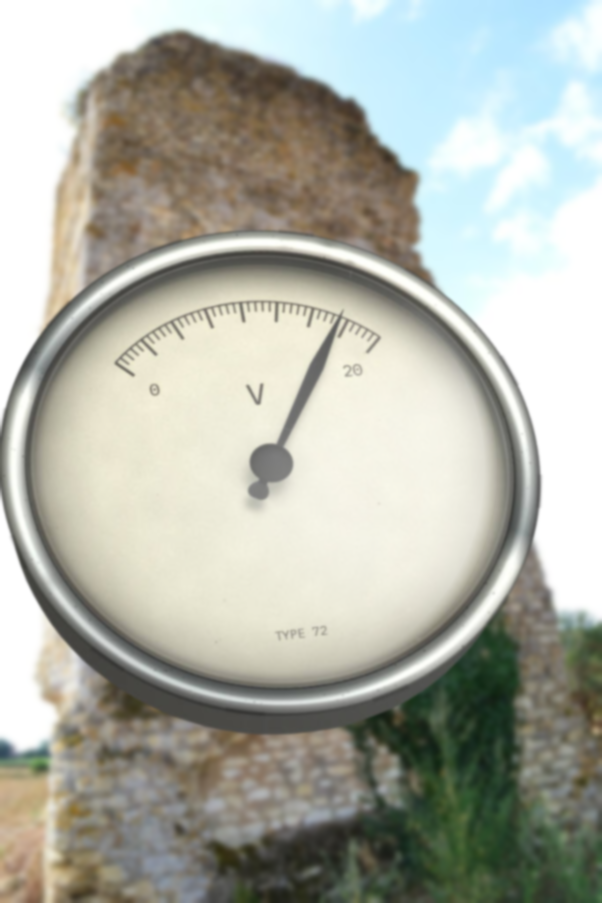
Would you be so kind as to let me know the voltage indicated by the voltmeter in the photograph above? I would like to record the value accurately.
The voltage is 17 V
